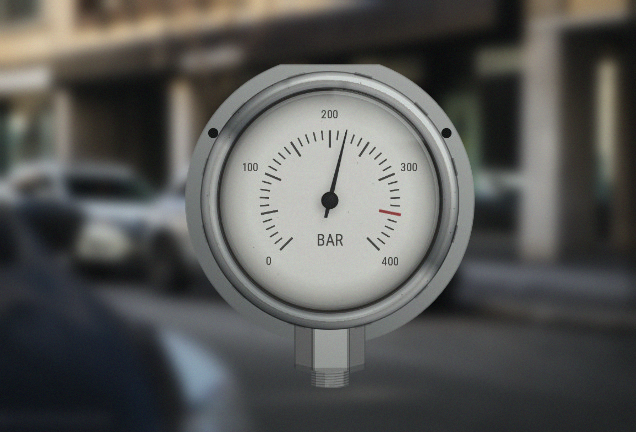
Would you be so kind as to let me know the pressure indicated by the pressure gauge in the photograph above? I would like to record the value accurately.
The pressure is 220 bar
